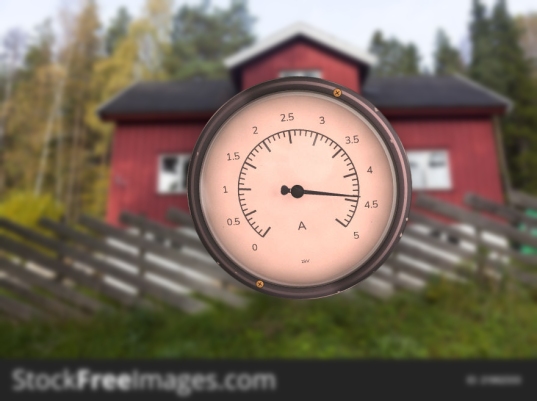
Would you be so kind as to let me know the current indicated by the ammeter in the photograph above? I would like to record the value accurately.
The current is 4.4 A
